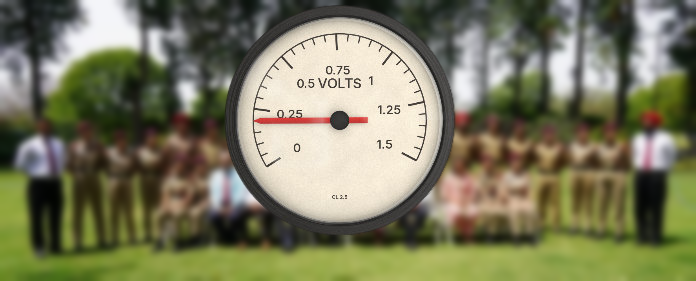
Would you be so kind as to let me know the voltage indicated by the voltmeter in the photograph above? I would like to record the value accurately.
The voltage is 0.2 V
